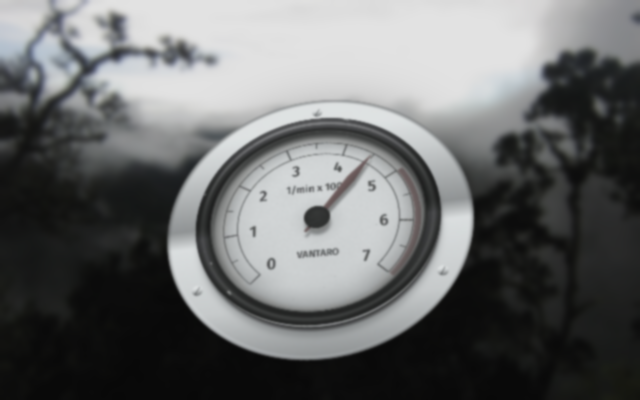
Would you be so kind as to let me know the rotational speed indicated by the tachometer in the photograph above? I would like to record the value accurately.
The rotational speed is 4500 rpm
